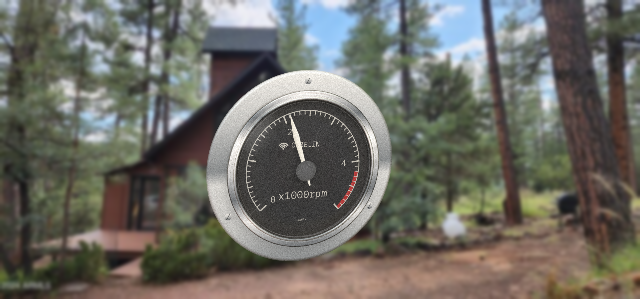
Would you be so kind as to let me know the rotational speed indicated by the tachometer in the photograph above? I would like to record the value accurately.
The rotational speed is 2100 rpm
